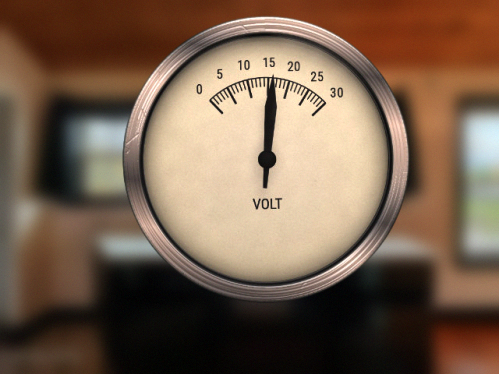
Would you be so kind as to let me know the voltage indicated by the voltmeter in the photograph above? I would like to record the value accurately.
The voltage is 16 V
